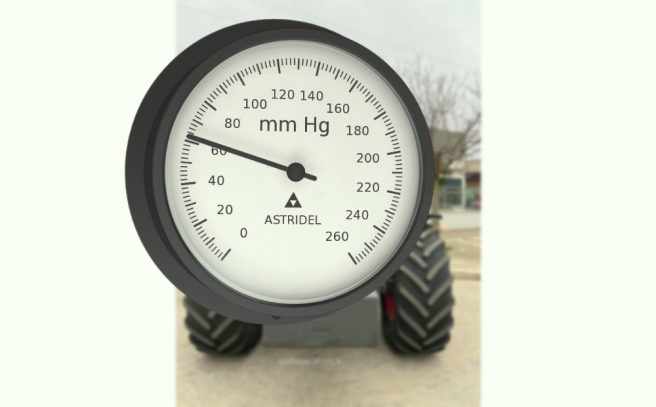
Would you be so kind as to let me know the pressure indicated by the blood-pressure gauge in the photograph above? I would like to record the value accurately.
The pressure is 62 mmHg
